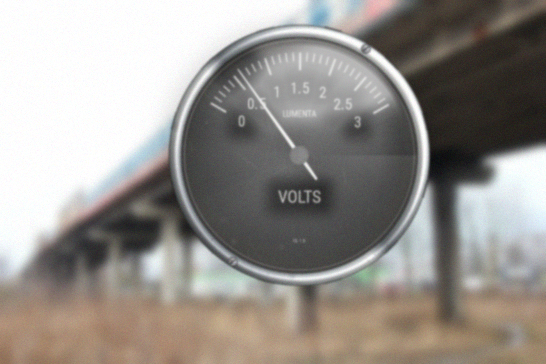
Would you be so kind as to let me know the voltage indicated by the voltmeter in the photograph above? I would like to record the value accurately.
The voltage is 0.6 V
